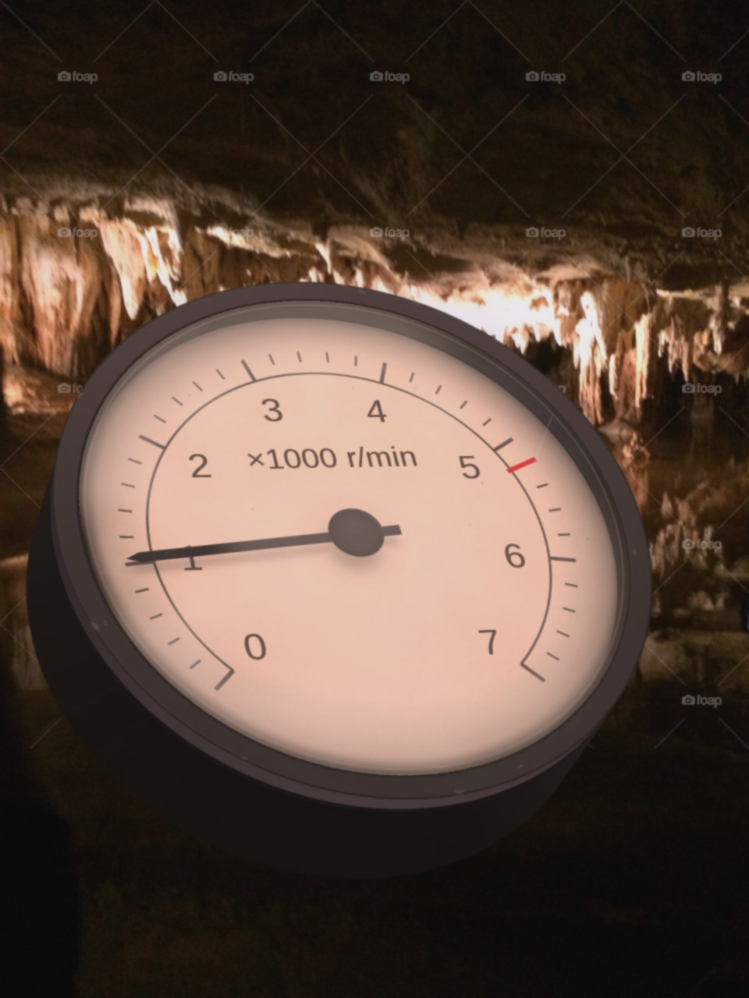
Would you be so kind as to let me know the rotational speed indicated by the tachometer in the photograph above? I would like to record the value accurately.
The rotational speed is 1000 rpm
